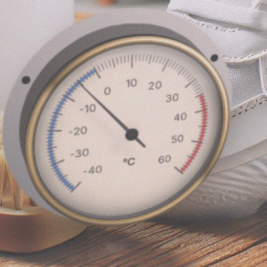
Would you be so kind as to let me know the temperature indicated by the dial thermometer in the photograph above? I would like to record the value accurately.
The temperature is -5 °C
